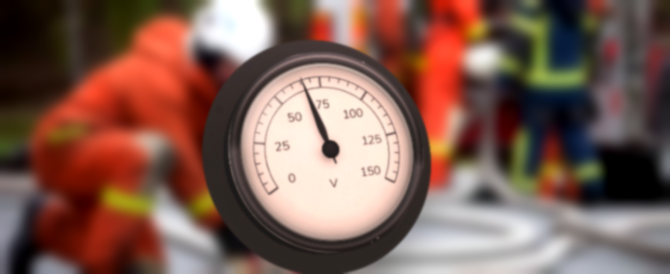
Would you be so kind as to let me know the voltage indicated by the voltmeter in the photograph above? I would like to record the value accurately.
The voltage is 65 V
